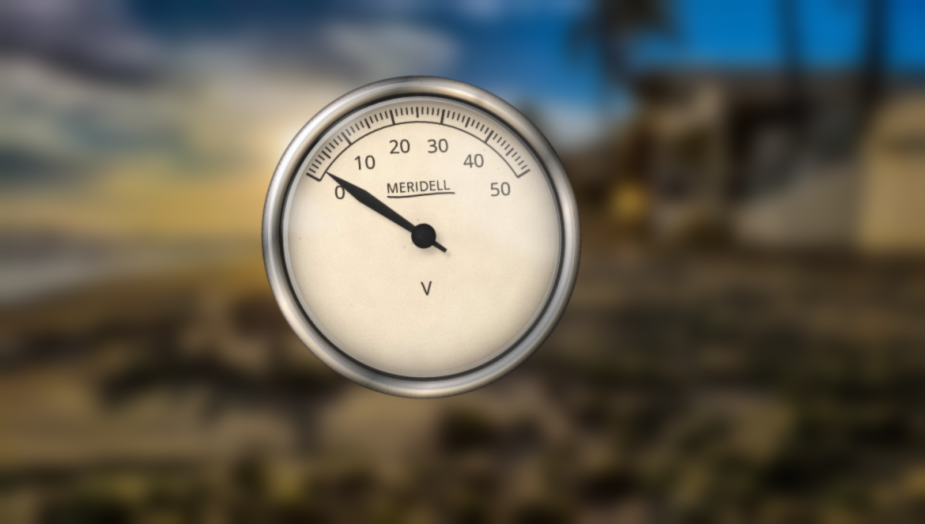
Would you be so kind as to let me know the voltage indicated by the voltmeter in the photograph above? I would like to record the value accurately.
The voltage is 2 V
